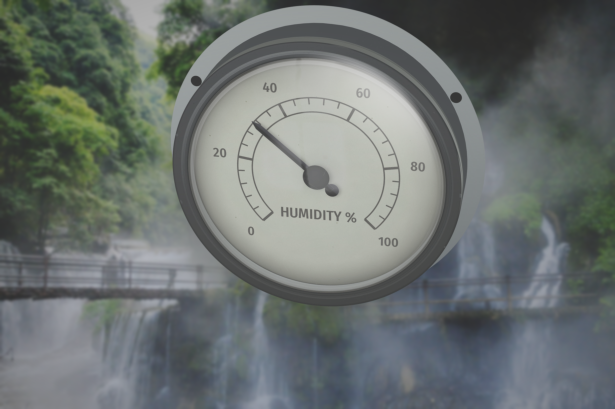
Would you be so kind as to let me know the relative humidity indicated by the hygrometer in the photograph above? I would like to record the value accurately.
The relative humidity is 32 %
